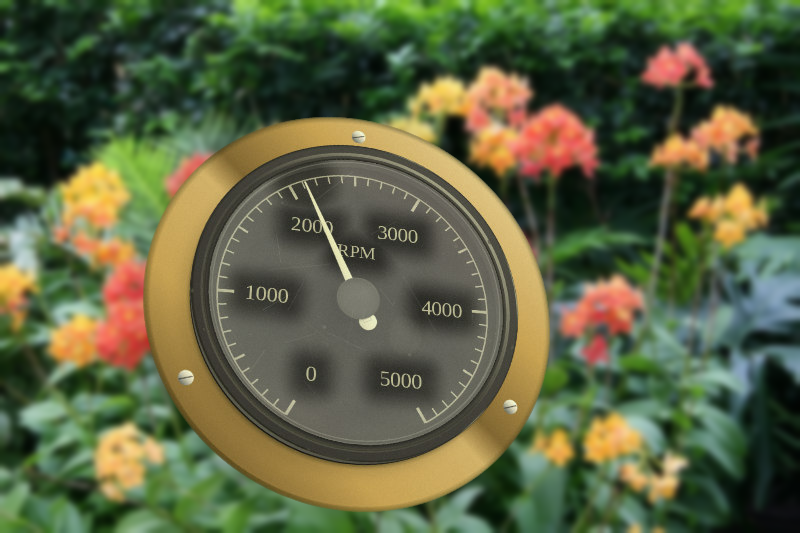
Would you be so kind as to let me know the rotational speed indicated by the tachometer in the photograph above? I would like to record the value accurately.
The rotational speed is 2100 rpm
